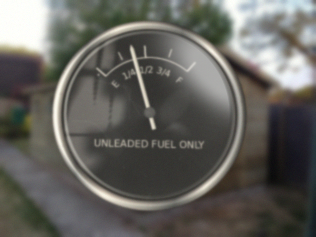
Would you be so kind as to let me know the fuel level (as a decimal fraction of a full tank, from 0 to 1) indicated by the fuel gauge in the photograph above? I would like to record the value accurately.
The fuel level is 0.375
